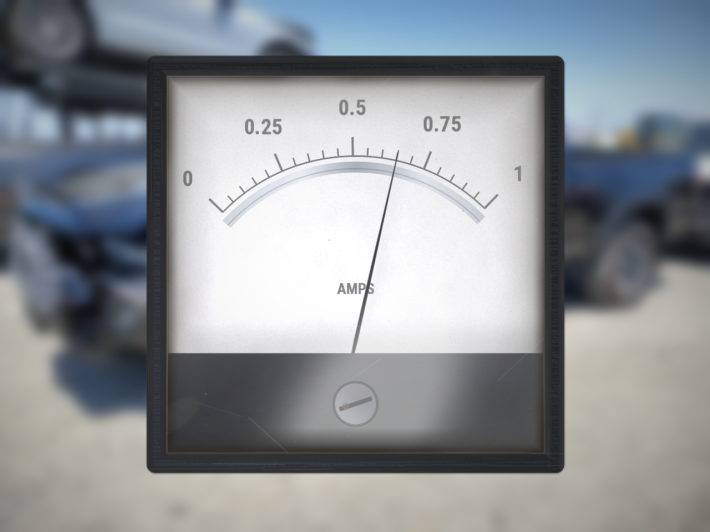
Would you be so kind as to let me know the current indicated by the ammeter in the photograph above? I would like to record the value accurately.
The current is 0.65 A
